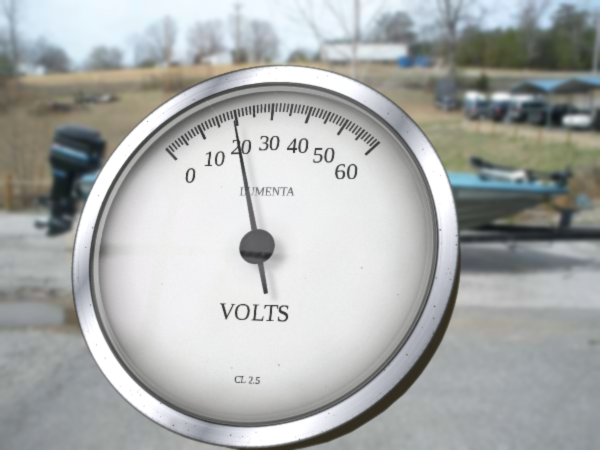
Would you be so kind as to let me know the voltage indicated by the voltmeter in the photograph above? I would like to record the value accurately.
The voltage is 20 V
